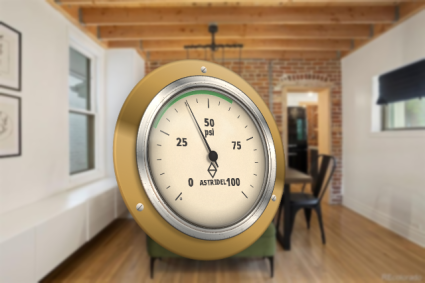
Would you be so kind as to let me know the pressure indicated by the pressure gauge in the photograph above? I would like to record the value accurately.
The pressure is 40 psi
